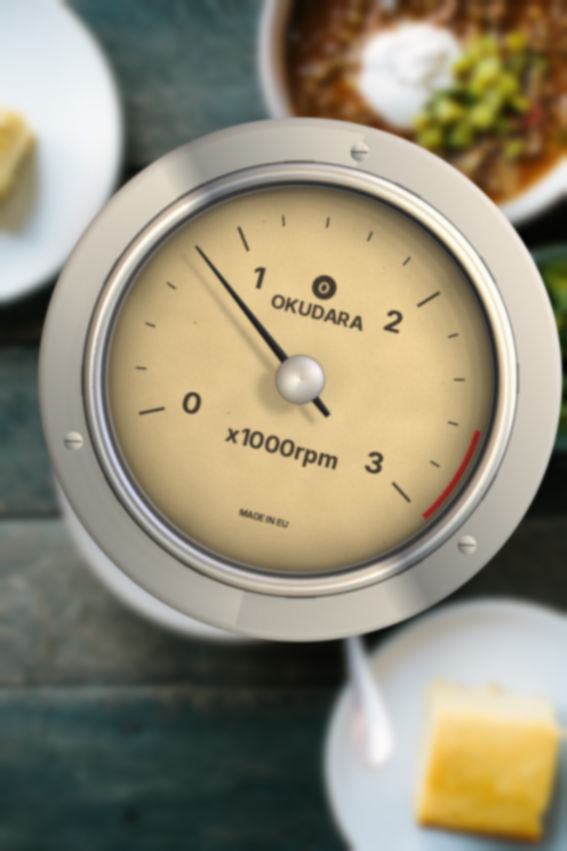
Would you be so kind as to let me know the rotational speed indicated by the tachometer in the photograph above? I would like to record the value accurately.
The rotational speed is 800 rpm
